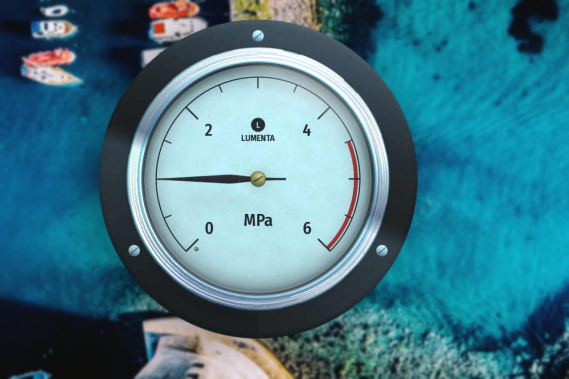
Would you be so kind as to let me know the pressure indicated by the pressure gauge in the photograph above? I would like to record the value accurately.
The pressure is 1 MPa
